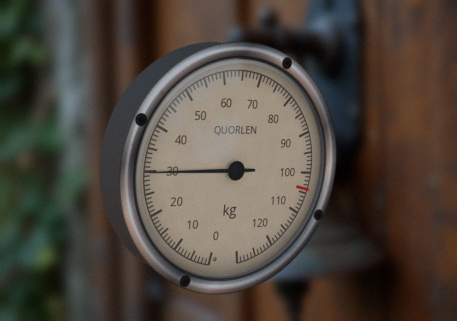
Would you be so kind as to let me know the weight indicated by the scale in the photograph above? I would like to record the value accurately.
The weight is 30 kg
